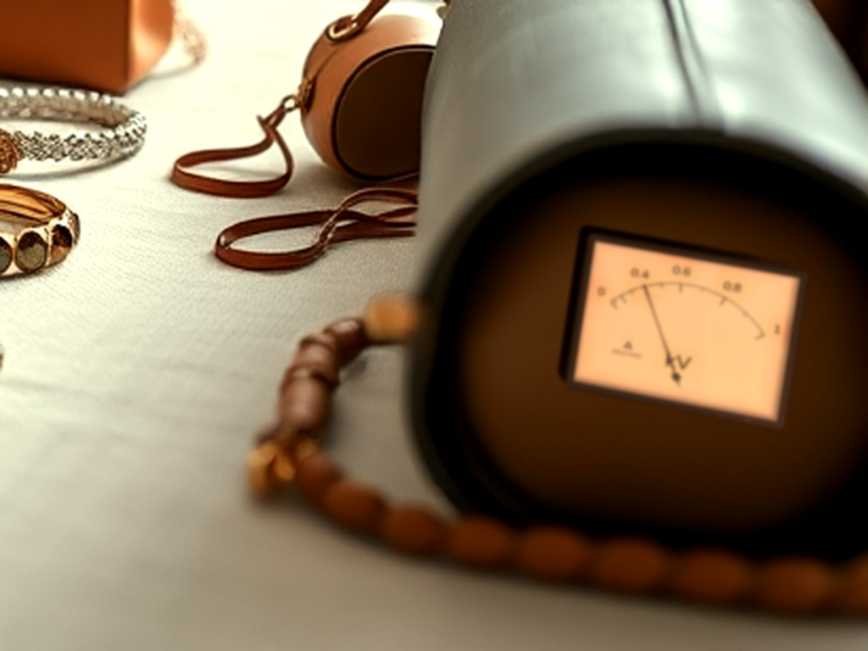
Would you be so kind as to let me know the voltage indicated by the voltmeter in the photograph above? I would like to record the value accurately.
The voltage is 0.4 kV
